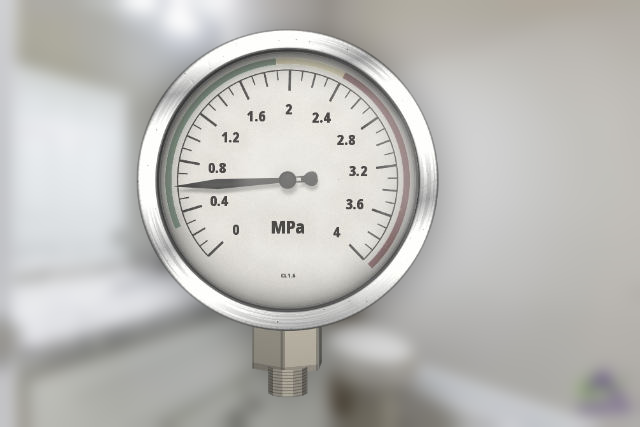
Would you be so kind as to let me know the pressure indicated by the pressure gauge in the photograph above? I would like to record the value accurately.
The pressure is 0.6 MPa
